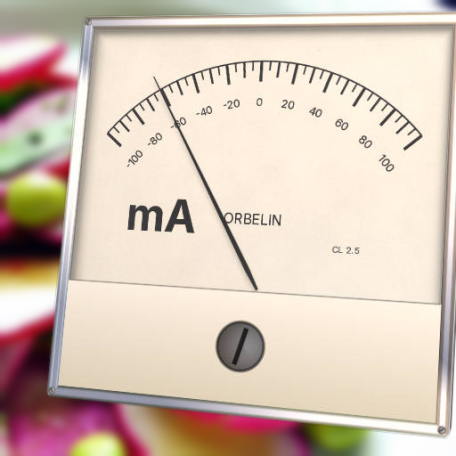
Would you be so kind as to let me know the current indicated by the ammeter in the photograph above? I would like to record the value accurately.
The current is -60 mA
